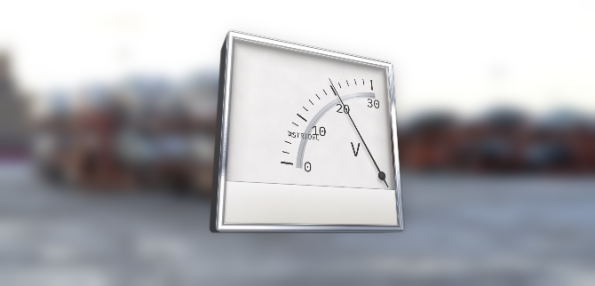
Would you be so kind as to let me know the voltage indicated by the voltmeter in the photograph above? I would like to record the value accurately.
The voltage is 20 V
